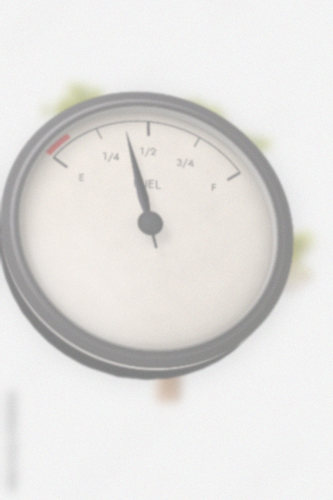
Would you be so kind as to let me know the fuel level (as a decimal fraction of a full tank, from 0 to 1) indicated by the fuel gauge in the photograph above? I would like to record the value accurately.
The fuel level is 0.375
